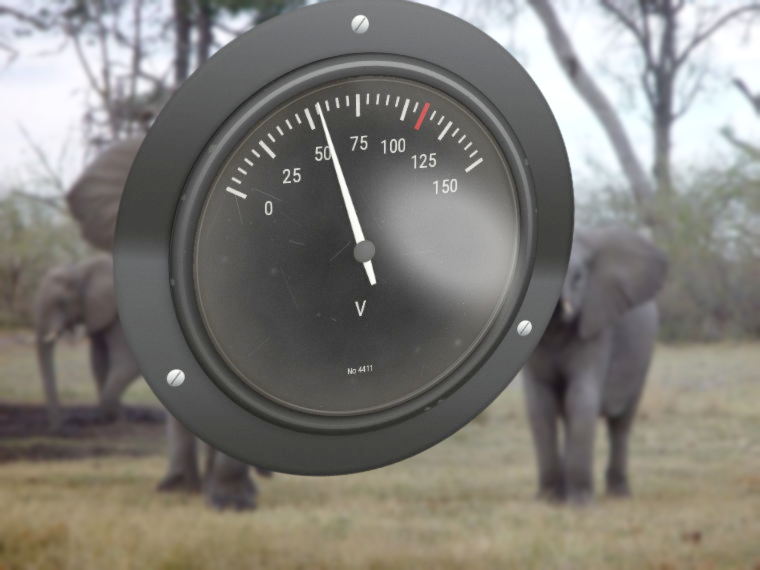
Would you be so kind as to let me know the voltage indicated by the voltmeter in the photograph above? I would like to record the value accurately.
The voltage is 55 V
